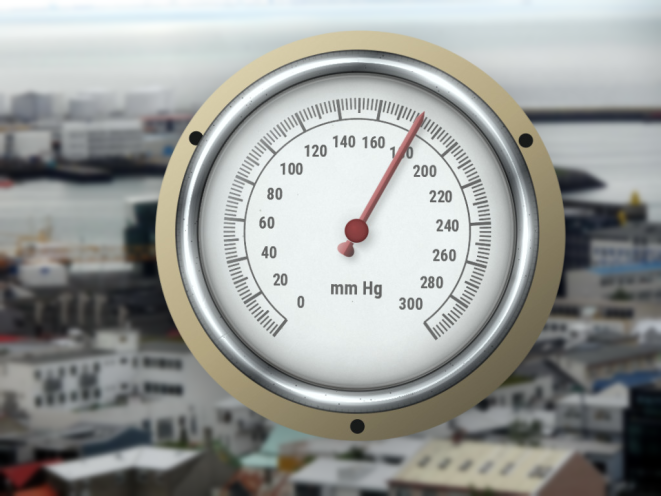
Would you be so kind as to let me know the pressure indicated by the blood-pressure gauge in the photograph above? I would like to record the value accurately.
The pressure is 180 mmHg
